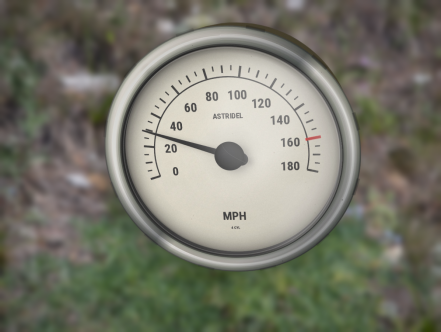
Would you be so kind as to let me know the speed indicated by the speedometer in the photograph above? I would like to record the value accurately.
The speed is 30 mph
